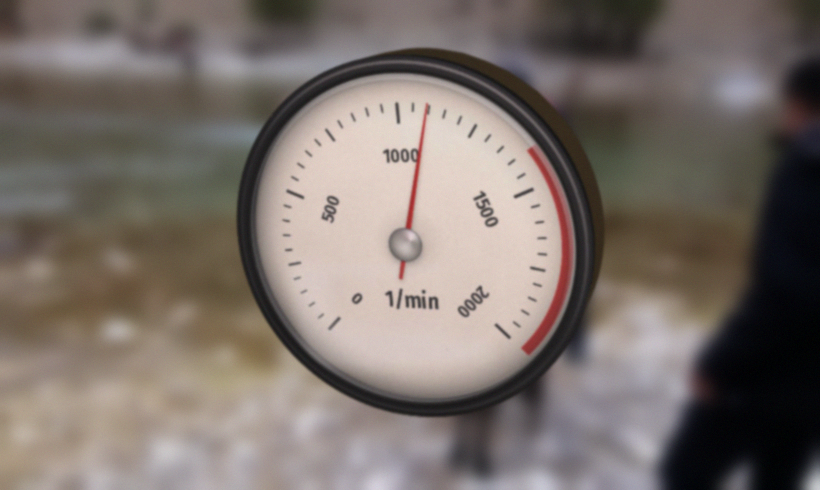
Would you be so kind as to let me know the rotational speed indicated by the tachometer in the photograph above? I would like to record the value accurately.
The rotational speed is 1100 rpm
